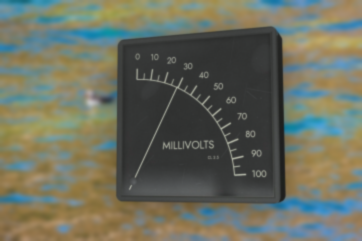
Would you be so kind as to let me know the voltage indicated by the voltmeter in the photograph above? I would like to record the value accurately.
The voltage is 30 mV
